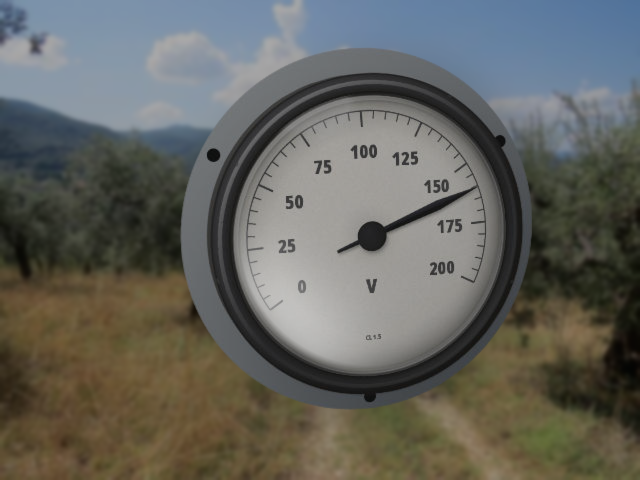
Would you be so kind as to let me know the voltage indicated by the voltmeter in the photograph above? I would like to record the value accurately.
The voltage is 160 V
